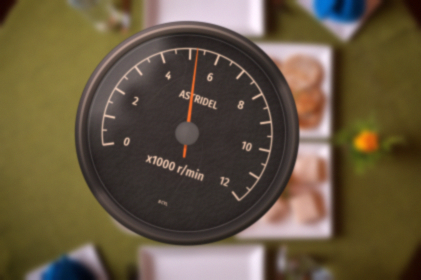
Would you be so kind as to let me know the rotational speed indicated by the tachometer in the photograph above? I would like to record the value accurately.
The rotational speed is 5250 rpm
